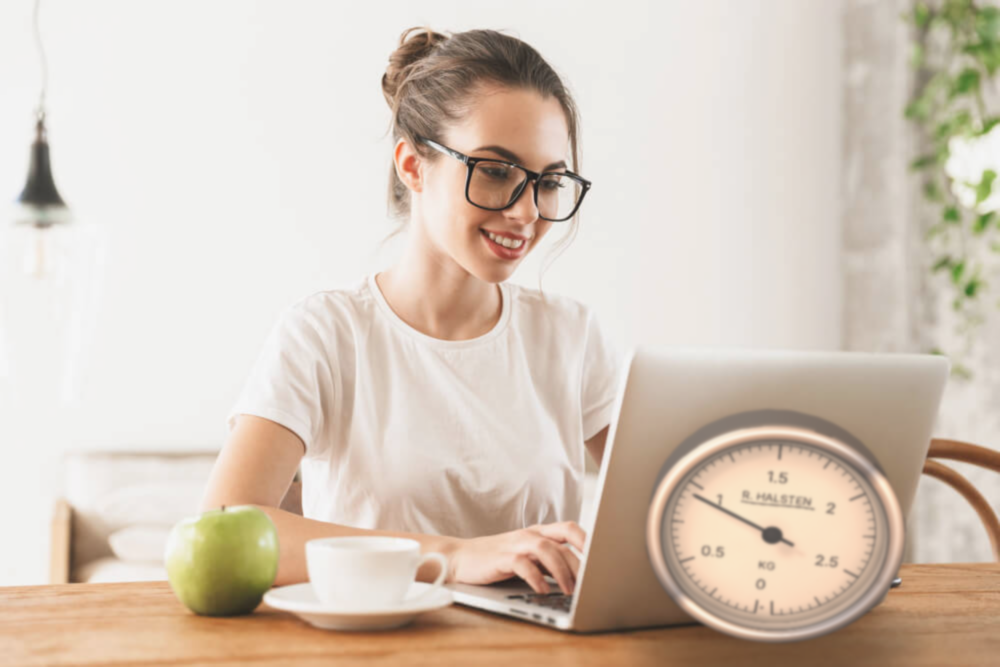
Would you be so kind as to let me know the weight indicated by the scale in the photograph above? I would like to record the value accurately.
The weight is 0.95 kg
